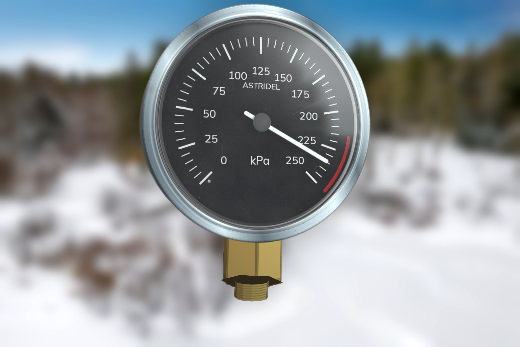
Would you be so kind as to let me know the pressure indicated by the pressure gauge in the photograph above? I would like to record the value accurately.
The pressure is 235 kPa
